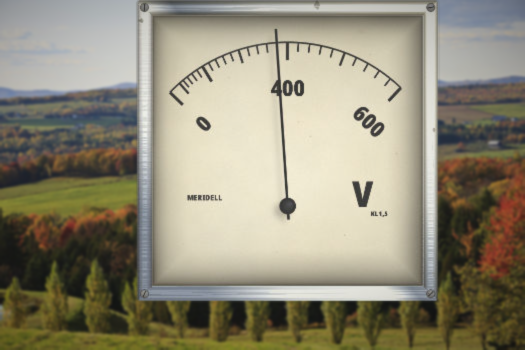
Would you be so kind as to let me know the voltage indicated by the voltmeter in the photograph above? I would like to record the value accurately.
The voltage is 380 V
